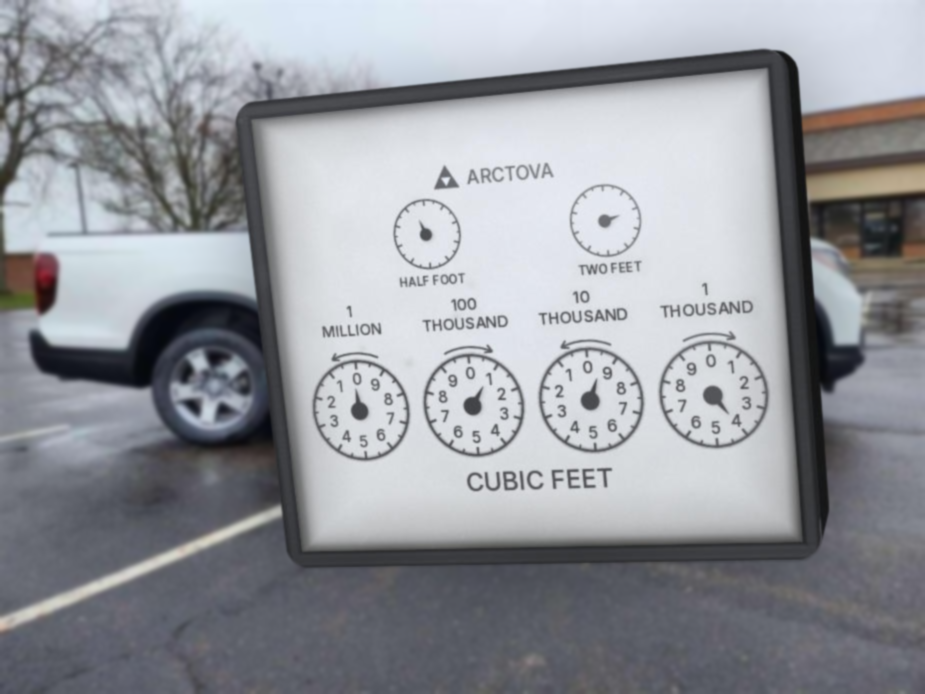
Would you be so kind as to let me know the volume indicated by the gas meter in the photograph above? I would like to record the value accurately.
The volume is 9400 ft³
